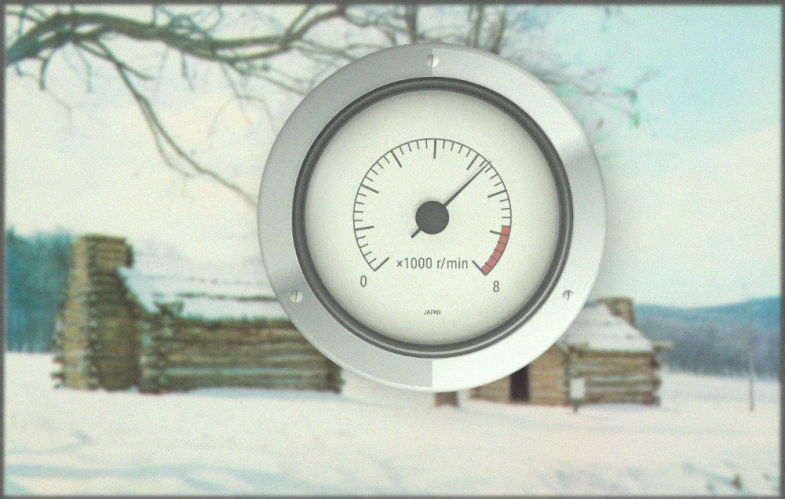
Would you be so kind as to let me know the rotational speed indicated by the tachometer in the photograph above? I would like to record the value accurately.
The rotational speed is 5300 rpm
